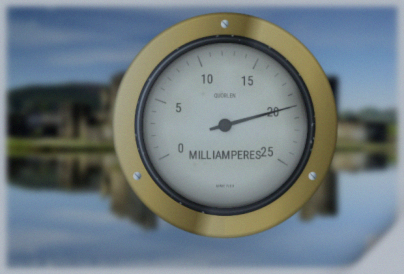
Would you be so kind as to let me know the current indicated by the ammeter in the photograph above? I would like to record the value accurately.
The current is 20 mA
